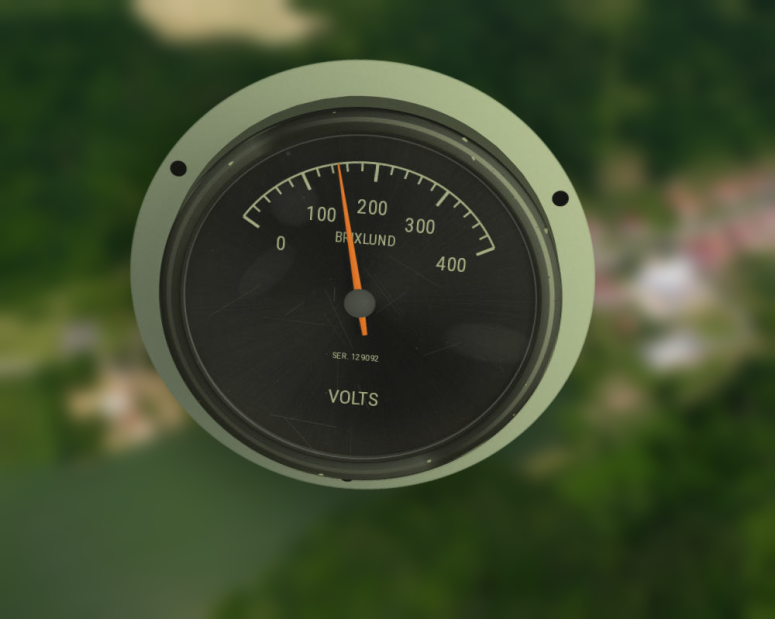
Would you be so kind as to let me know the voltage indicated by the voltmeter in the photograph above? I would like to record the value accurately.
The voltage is 150 V
